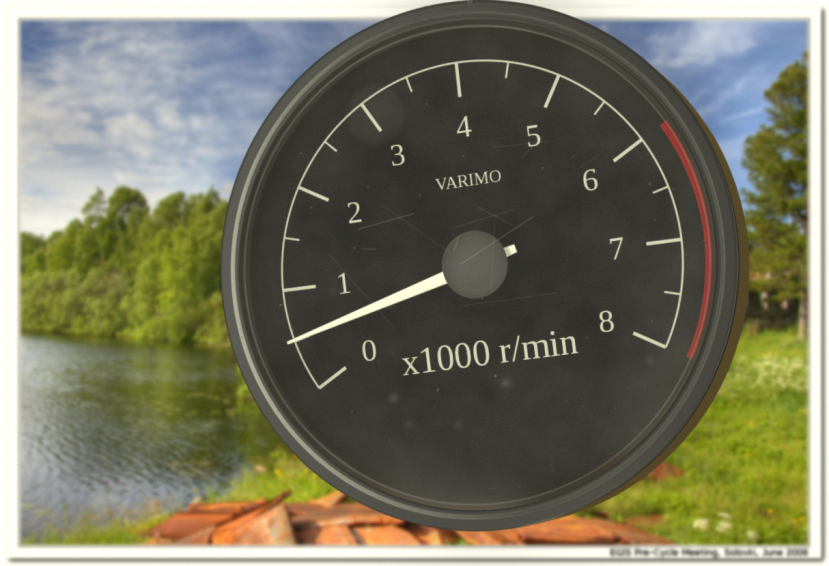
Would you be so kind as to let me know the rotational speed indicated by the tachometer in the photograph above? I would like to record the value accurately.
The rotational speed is 500 rpm
